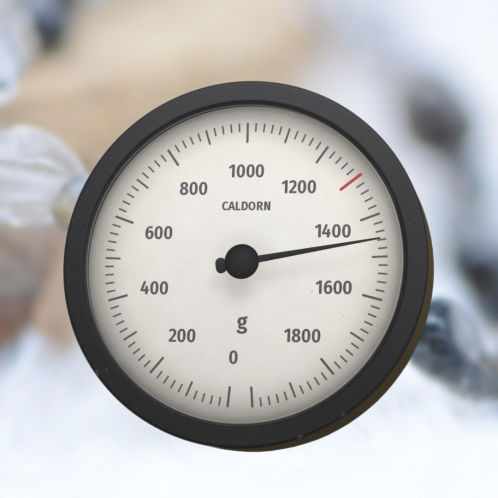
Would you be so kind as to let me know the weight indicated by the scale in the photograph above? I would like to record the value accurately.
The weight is 1460 g
